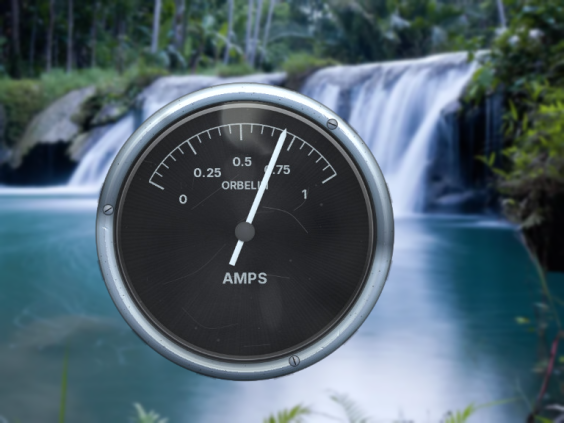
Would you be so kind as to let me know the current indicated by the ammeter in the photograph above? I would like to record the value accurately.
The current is 0.7 A
